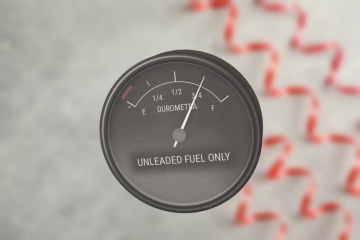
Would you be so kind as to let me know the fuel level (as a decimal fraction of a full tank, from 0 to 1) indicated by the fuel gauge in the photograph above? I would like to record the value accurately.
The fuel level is 0.75
